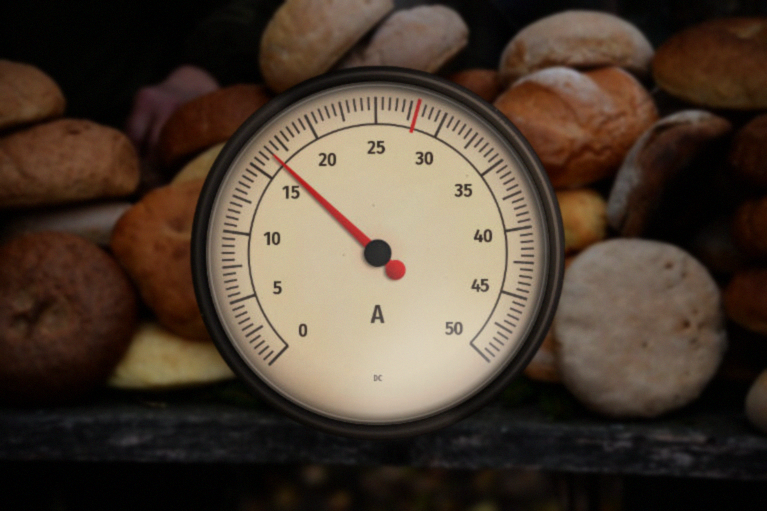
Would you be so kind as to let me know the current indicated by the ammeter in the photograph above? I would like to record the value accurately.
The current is 16.5 A
